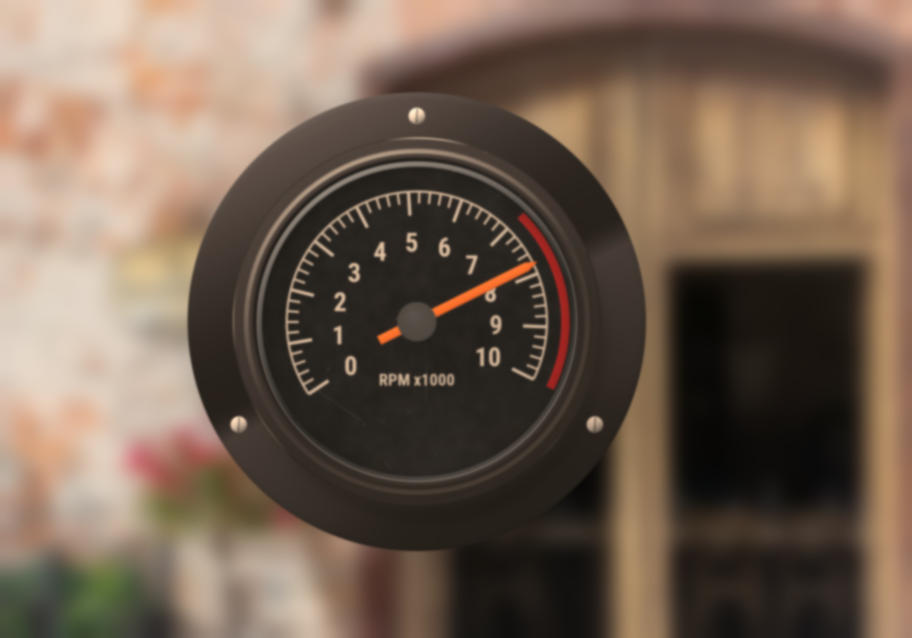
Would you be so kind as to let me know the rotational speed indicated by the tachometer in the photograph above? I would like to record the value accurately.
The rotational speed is 7800 rpm
